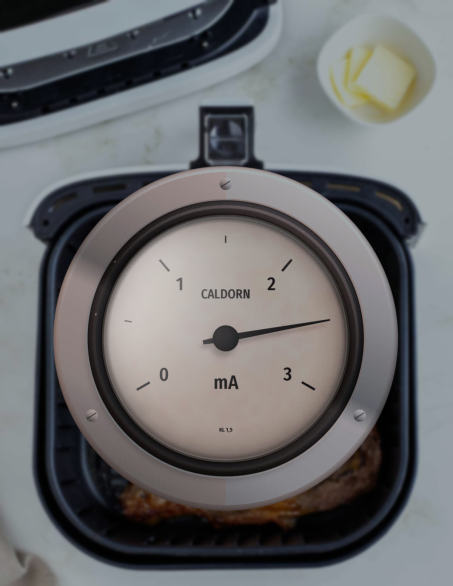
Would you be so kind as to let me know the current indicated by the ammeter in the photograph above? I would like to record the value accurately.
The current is 2.5 mA
